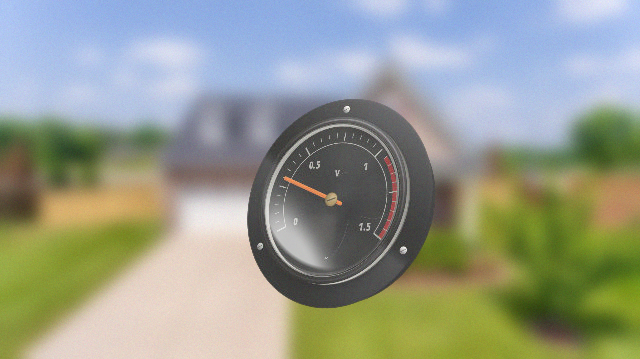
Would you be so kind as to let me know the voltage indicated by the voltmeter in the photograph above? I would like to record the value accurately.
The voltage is 0.3 V
